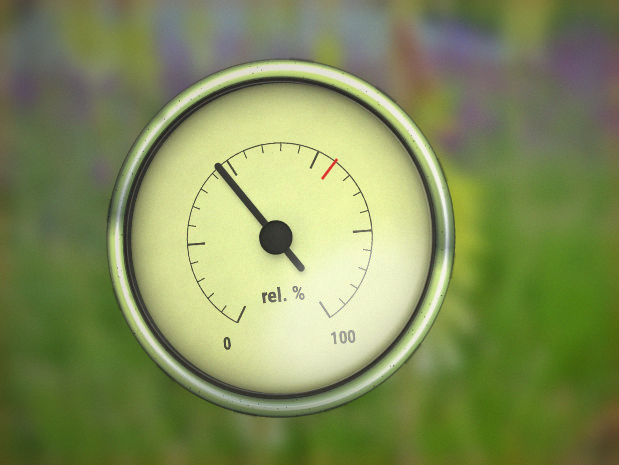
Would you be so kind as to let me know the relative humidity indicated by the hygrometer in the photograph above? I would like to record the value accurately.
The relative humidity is 38 %
